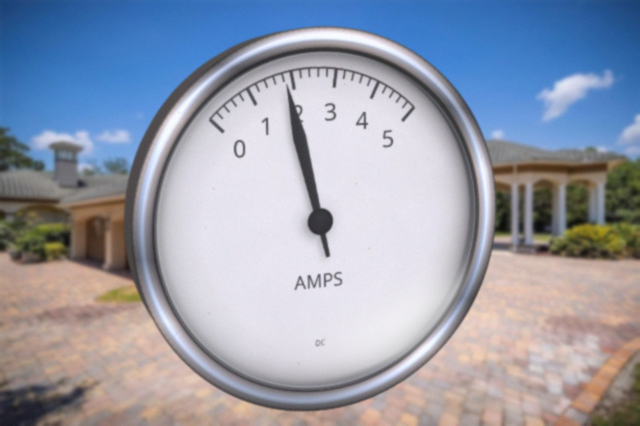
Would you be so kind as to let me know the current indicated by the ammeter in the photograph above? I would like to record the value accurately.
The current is 1.8 A
